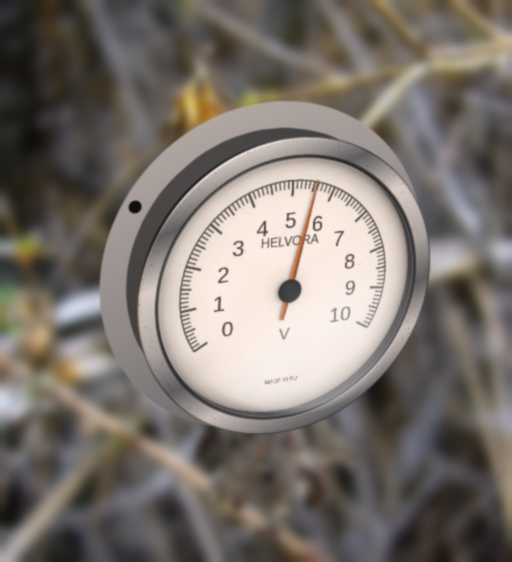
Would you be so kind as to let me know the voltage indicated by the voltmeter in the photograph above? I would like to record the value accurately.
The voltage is 5.5 V
